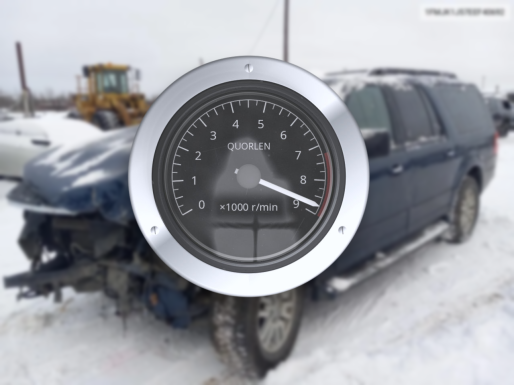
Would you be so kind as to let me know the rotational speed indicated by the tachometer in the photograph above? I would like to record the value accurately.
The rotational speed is 8750 rpm
